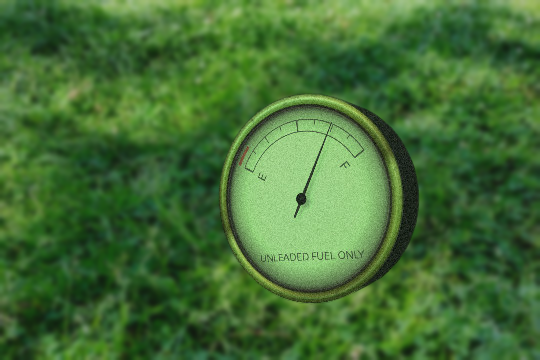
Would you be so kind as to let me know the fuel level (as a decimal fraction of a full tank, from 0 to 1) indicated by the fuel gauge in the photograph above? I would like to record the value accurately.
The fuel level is 0.75
